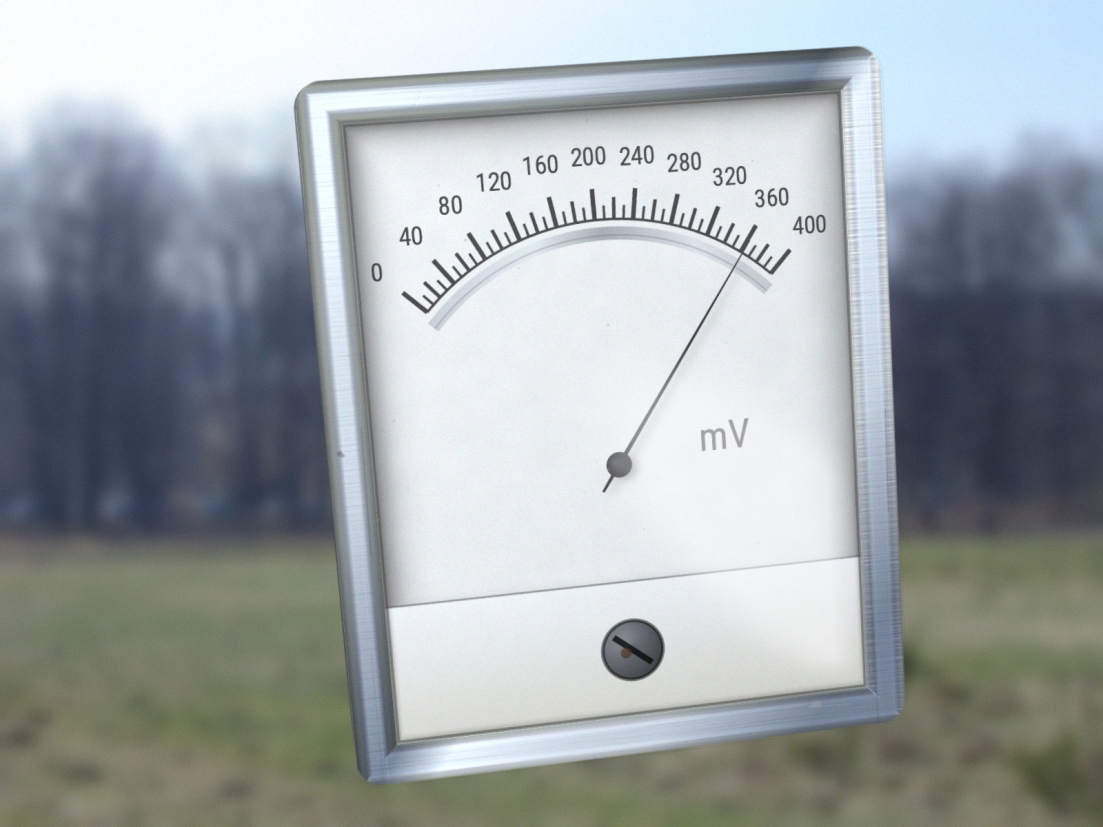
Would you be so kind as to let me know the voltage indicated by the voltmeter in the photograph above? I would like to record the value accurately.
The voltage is 360 mV
